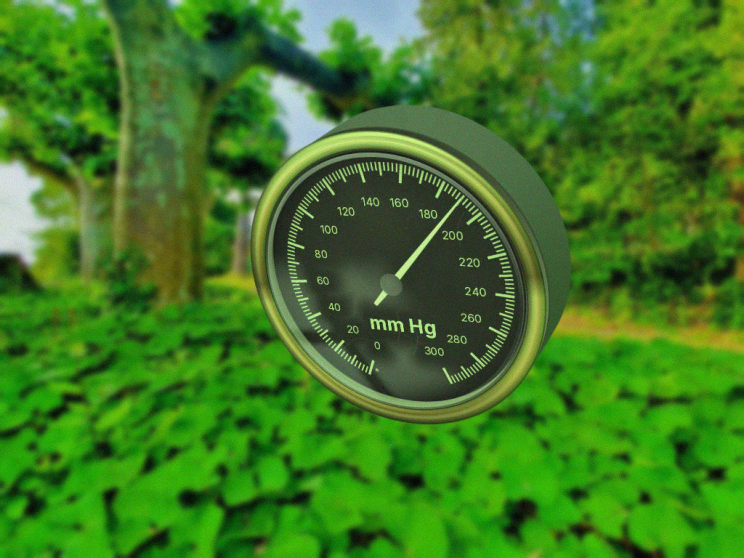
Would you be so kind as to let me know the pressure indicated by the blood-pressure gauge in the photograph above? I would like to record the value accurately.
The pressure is 190 mmHg
